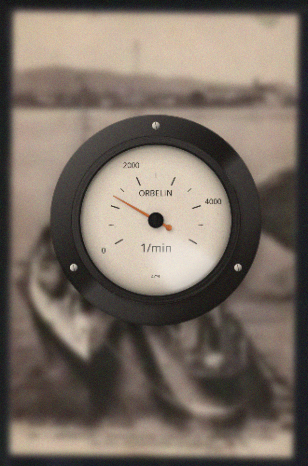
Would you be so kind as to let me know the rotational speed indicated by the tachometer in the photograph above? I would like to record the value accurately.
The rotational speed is 1250 rpm
